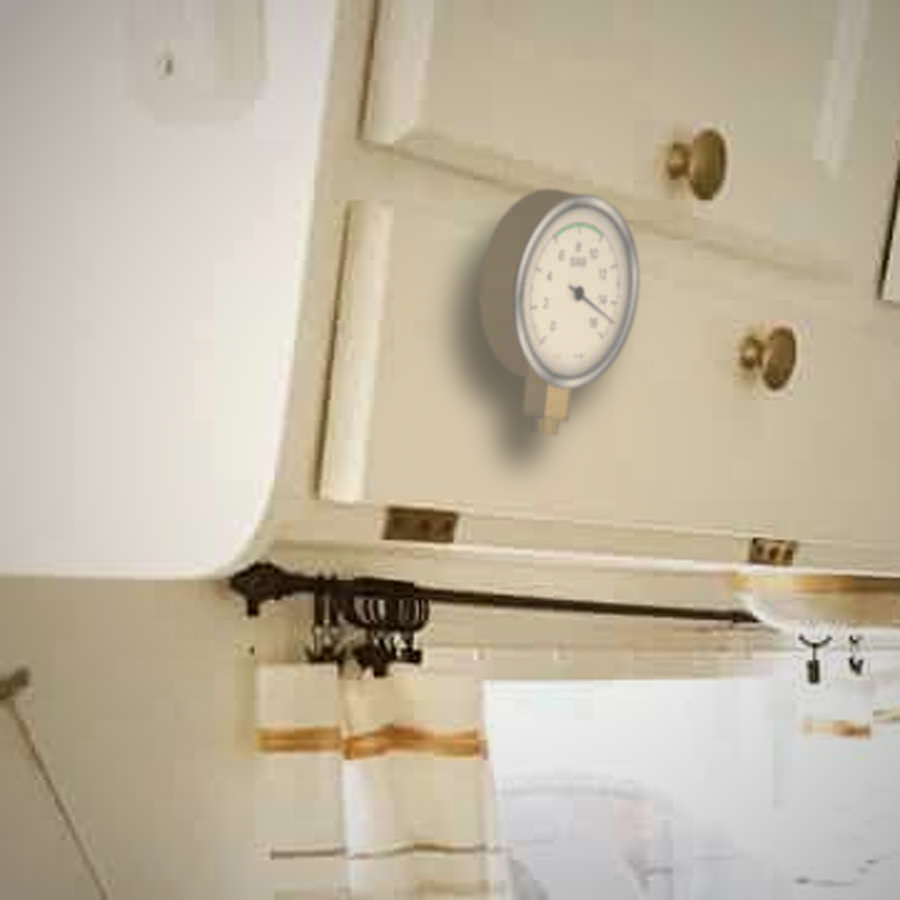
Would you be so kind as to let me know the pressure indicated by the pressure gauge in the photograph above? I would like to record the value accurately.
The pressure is 15 bar
